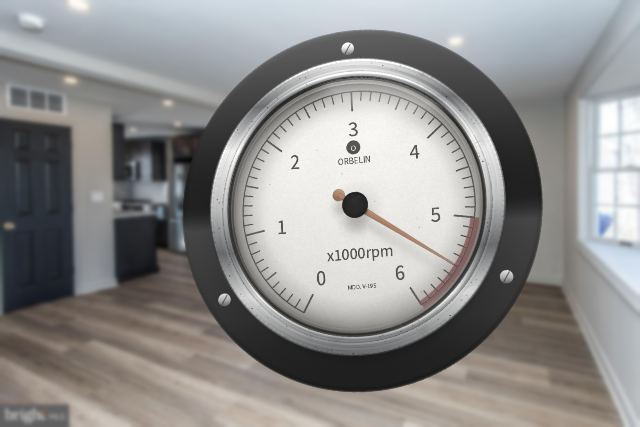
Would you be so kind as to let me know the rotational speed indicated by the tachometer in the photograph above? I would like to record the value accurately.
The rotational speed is 5500 rpm
